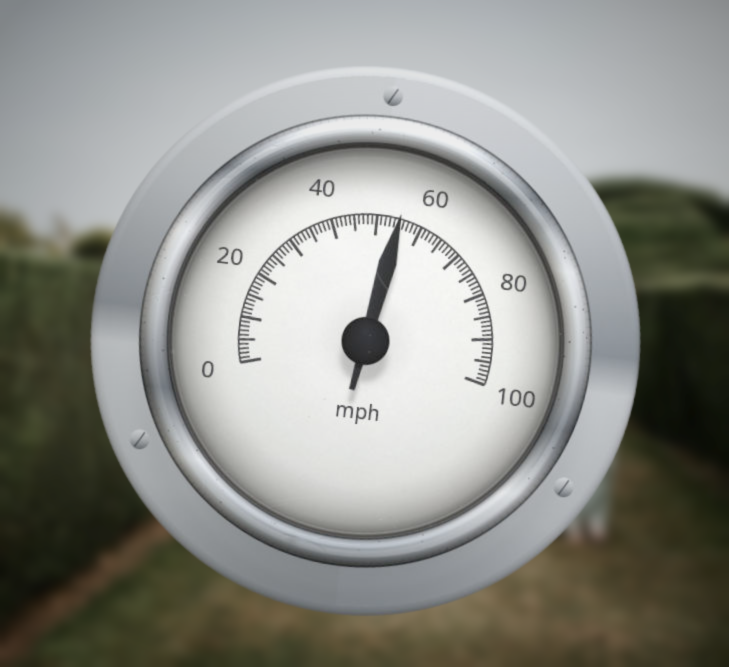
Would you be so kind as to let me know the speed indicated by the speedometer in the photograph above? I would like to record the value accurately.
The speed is 55 mph
